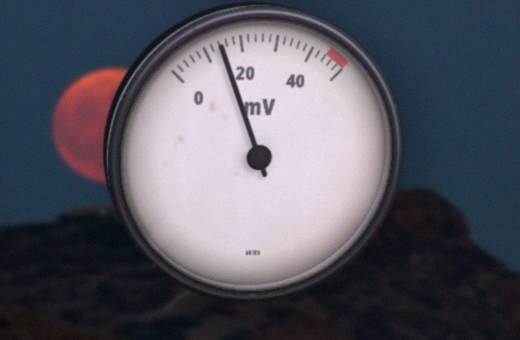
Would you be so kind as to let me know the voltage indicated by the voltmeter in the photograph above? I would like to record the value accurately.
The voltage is 14 mV
